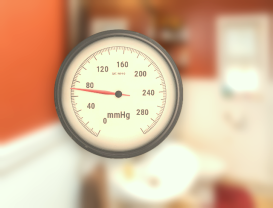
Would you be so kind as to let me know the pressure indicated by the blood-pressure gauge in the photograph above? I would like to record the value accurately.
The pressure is 70 mmHg
